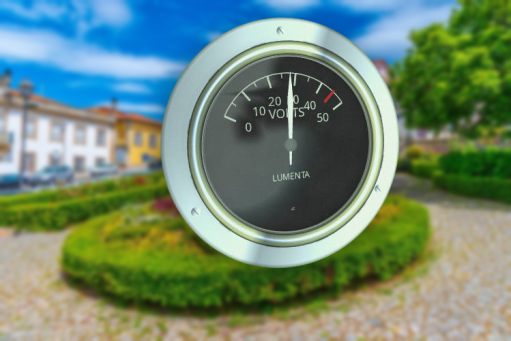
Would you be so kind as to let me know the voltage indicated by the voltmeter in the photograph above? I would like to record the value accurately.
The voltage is 27.5 V
